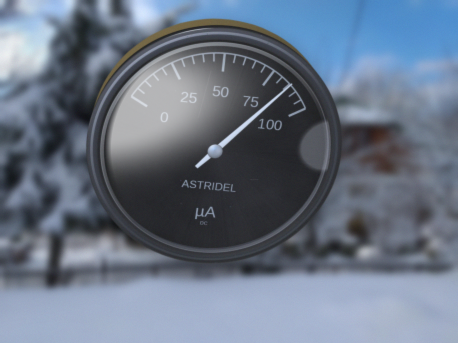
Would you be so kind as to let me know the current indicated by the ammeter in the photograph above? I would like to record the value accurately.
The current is 85 µA
